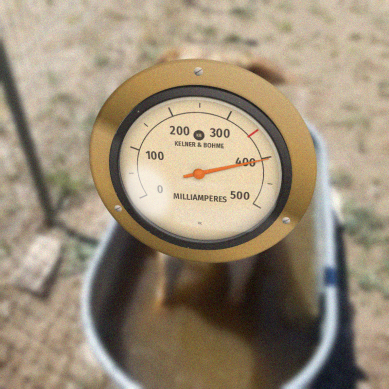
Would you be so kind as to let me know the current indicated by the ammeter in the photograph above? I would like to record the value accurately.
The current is 400 mA
